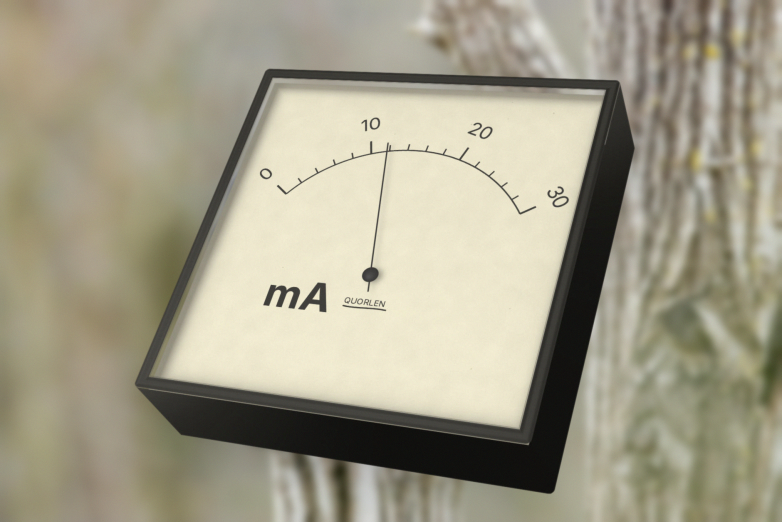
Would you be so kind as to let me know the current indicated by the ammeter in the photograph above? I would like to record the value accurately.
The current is 12 mA
